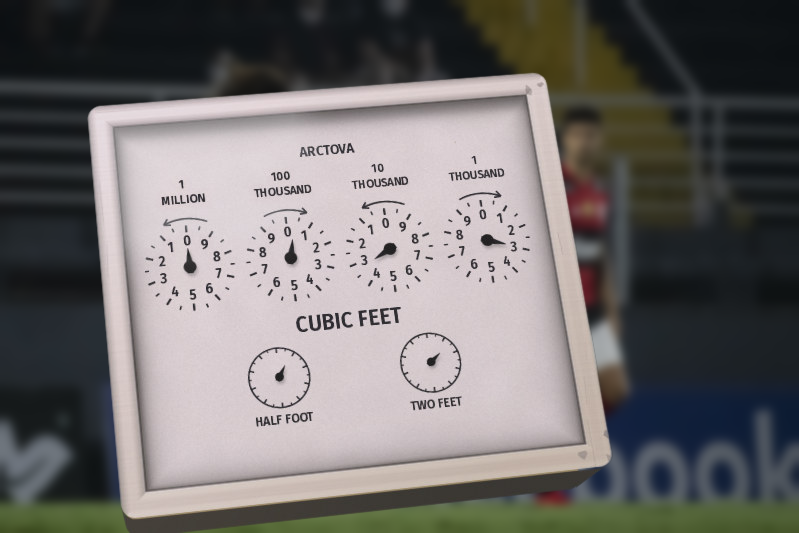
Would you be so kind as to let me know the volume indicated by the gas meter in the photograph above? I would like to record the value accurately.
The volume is 3300 ft³
